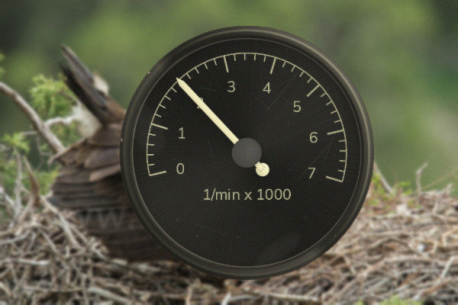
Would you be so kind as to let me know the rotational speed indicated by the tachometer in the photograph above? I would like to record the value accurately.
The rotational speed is 2000 rpm
